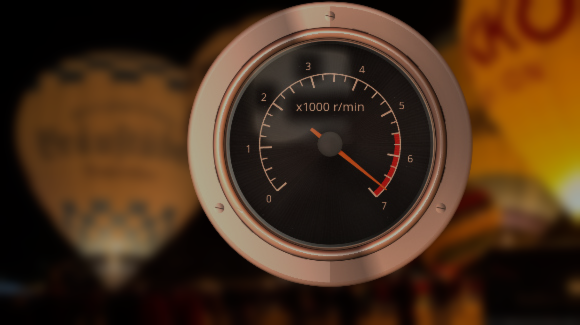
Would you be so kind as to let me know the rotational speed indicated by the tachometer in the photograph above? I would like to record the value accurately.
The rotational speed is 6750 rpm
